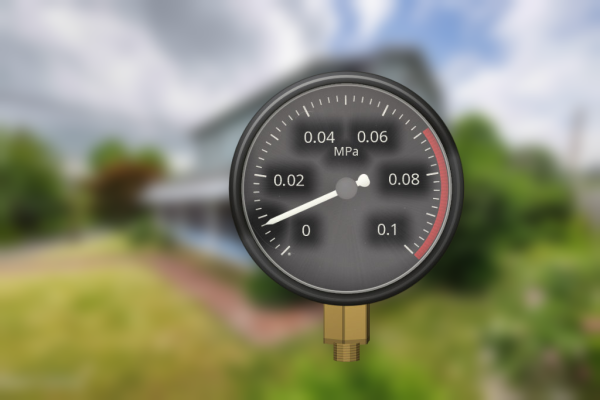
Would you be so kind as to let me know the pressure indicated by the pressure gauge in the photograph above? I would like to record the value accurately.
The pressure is 0.008 MPa
